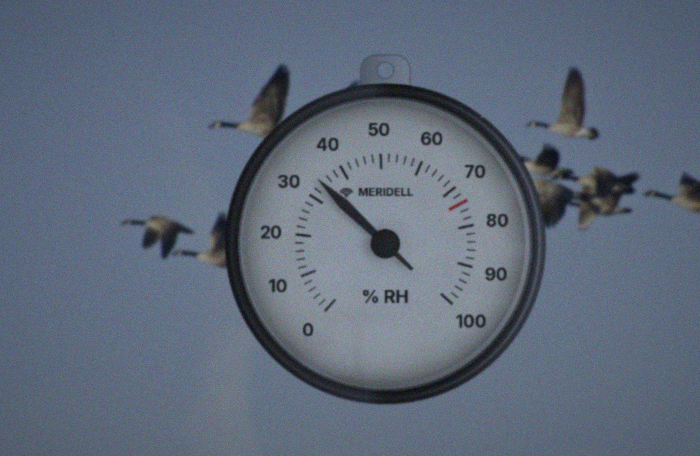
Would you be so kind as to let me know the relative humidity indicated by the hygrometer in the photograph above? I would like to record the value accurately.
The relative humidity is 34 %
